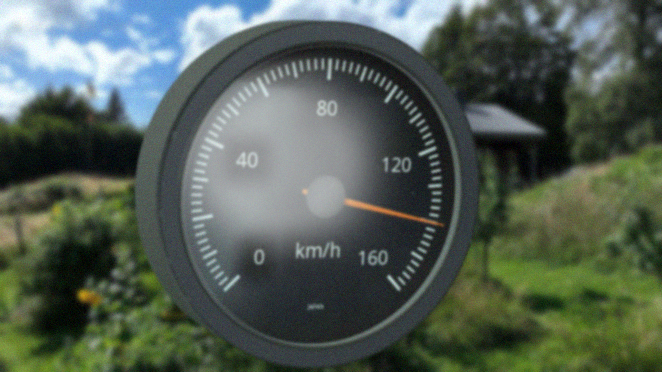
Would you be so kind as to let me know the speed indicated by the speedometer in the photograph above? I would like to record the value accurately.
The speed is 140 km/h
